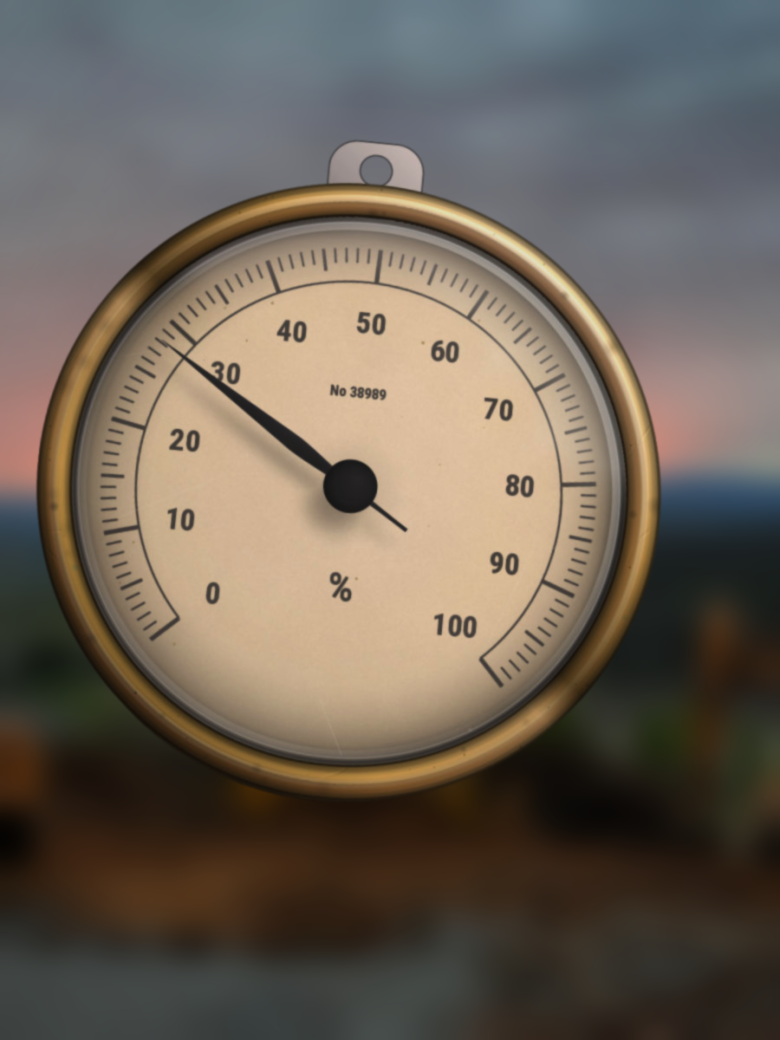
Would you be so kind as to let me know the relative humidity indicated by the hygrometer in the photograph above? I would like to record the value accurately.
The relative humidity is 28 %
